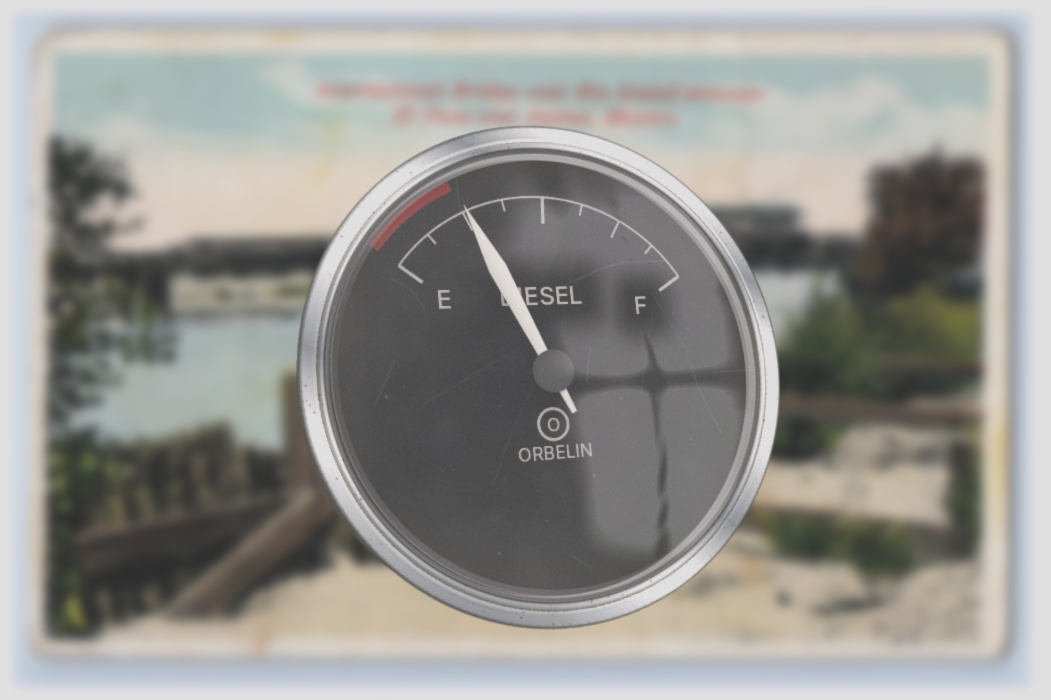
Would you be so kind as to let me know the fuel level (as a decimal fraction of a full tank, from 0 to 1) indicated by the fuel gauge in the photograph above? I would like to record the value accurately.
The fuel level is 0.25
